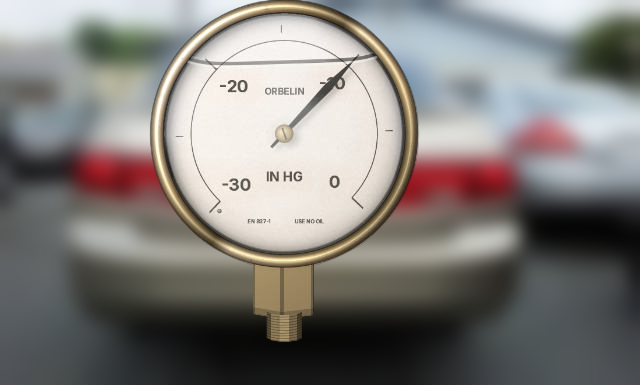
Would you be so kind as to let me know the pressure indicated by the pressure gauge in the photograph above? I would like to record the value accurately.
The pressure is -10 inHg
